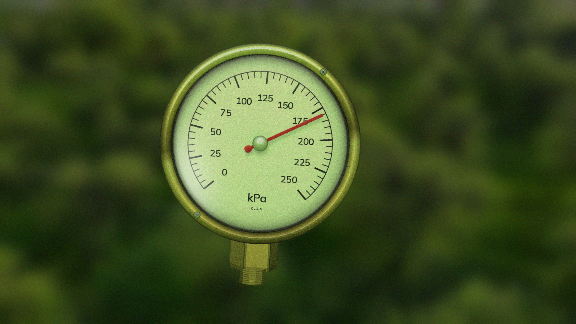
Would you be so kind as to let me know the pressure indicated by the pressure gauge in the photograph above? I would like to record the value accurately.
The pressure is 180 kPa
